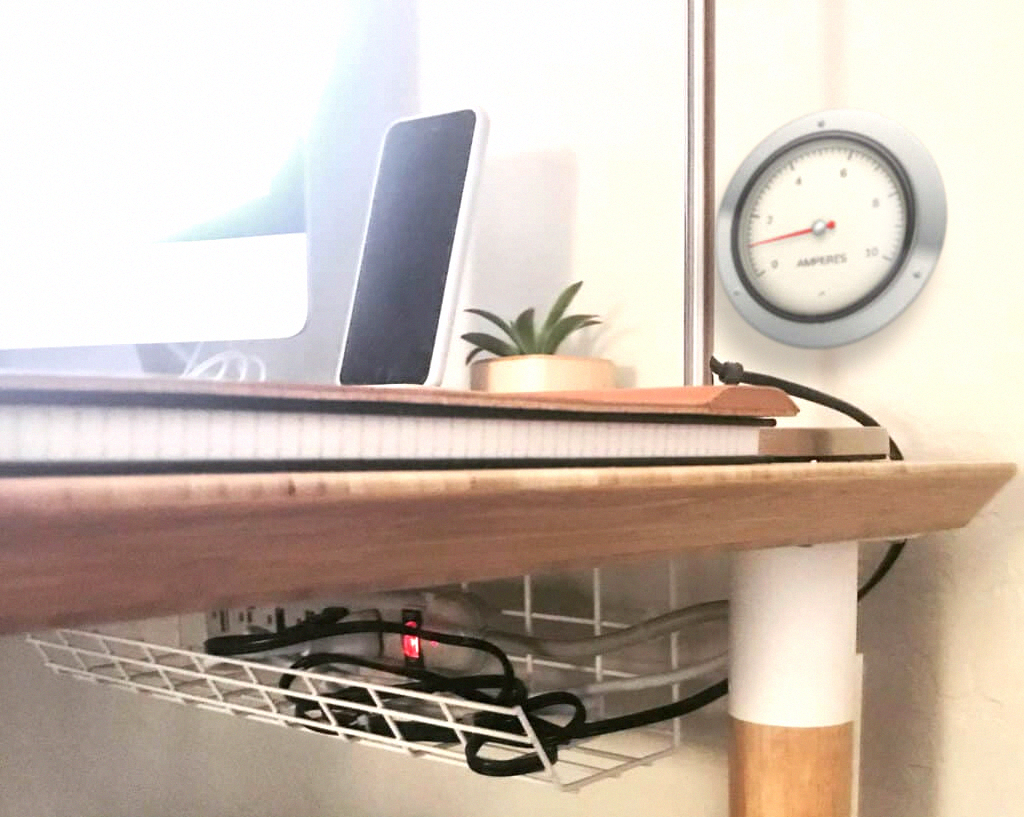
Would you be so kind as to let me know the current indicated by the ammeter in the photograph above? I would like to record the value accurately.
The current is 1 A
